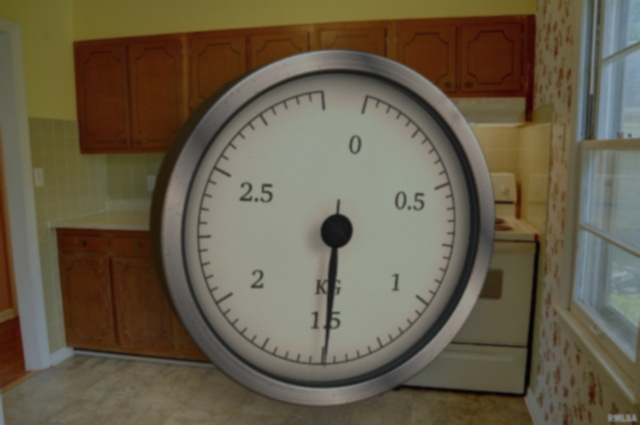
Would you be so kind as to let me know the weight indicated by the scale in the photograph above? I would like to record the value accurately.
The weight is 1.5 kg
